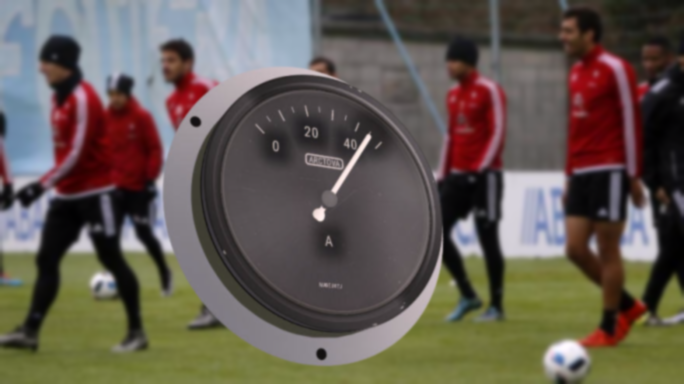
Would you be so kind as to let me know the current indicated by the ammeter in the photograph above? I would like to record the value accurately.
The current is 45 A
